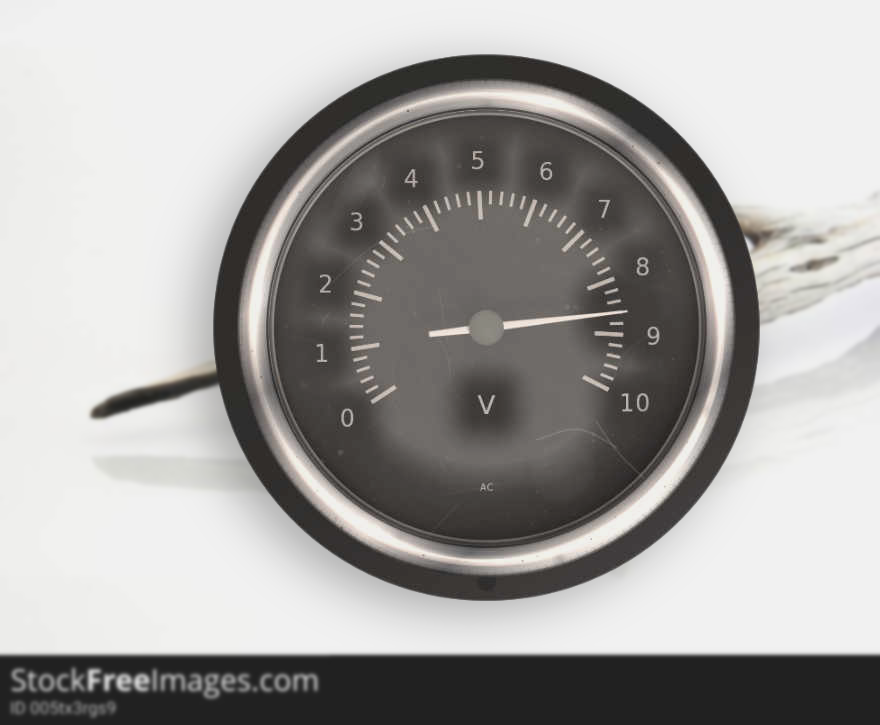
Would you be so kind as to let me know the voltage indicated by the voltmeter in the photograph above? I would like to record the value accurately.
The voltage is 8.6 V
